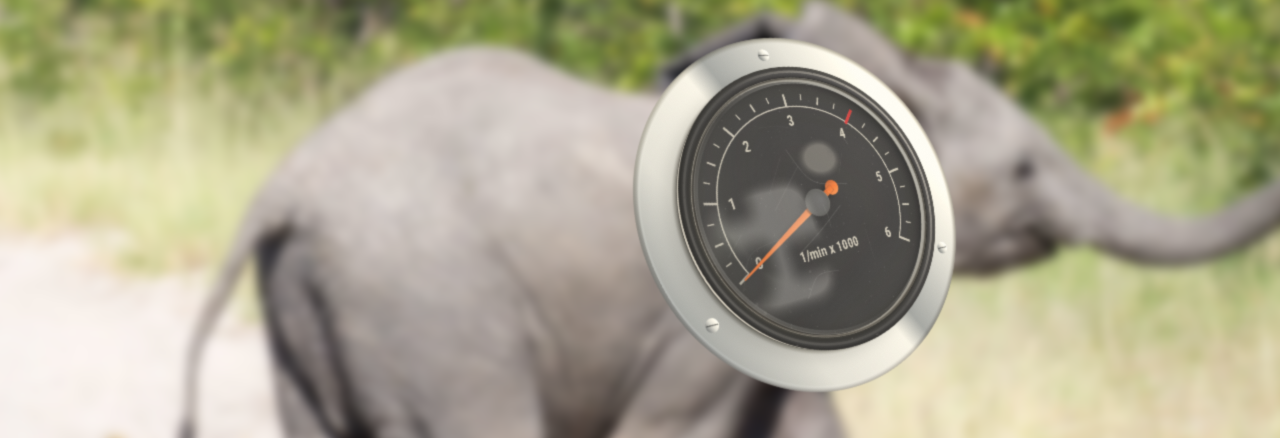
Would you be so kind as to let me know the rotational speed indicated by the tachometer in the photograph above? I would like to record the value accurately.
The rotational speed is 0 rpm
